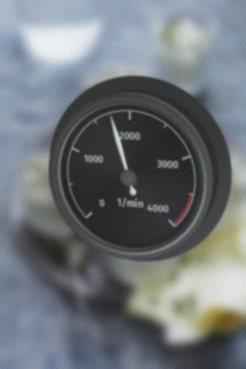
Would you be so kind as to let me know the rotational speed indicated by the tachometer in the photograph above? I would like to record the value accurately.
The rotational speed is 1750 rpm
